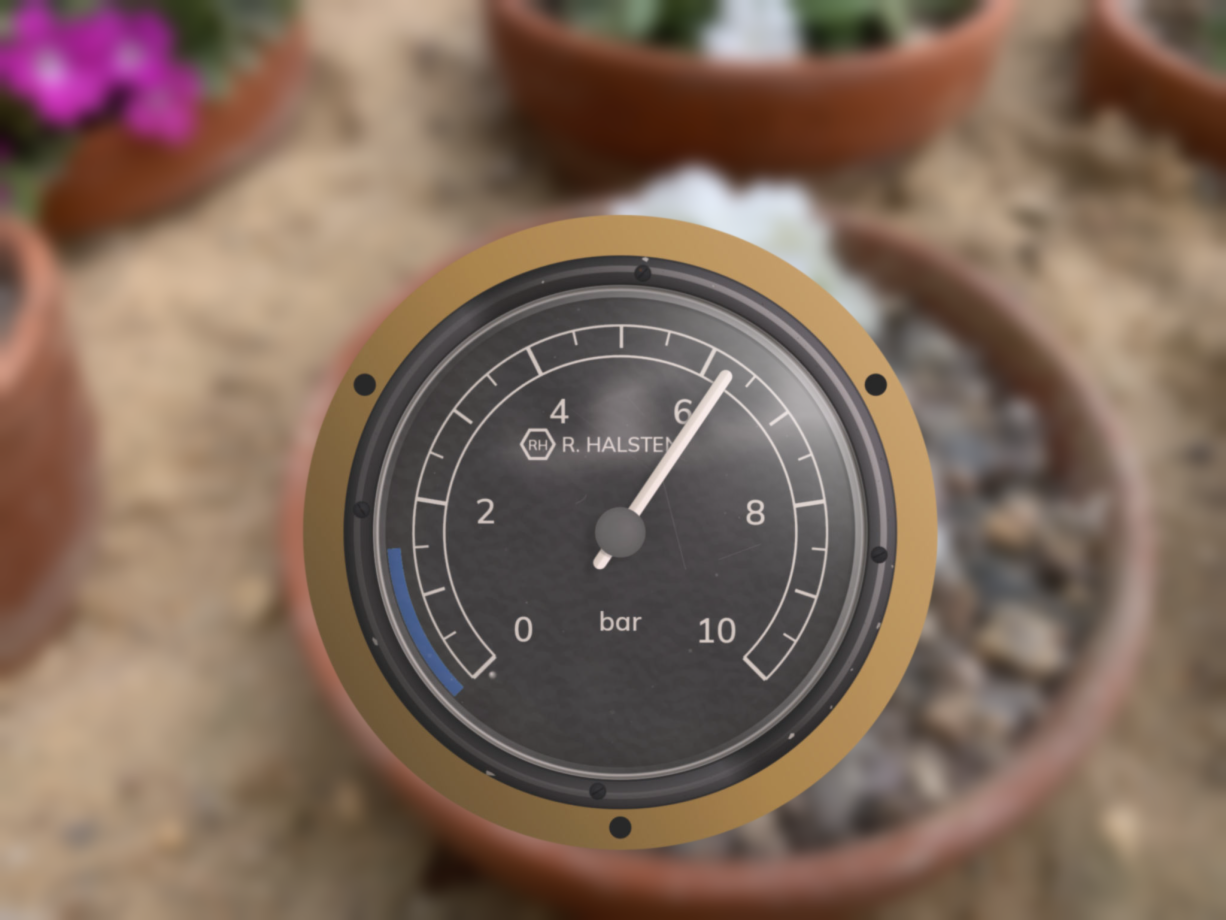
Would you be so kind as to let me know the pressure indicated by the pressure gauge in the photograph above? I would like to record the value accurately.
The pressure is 6.25 bar
